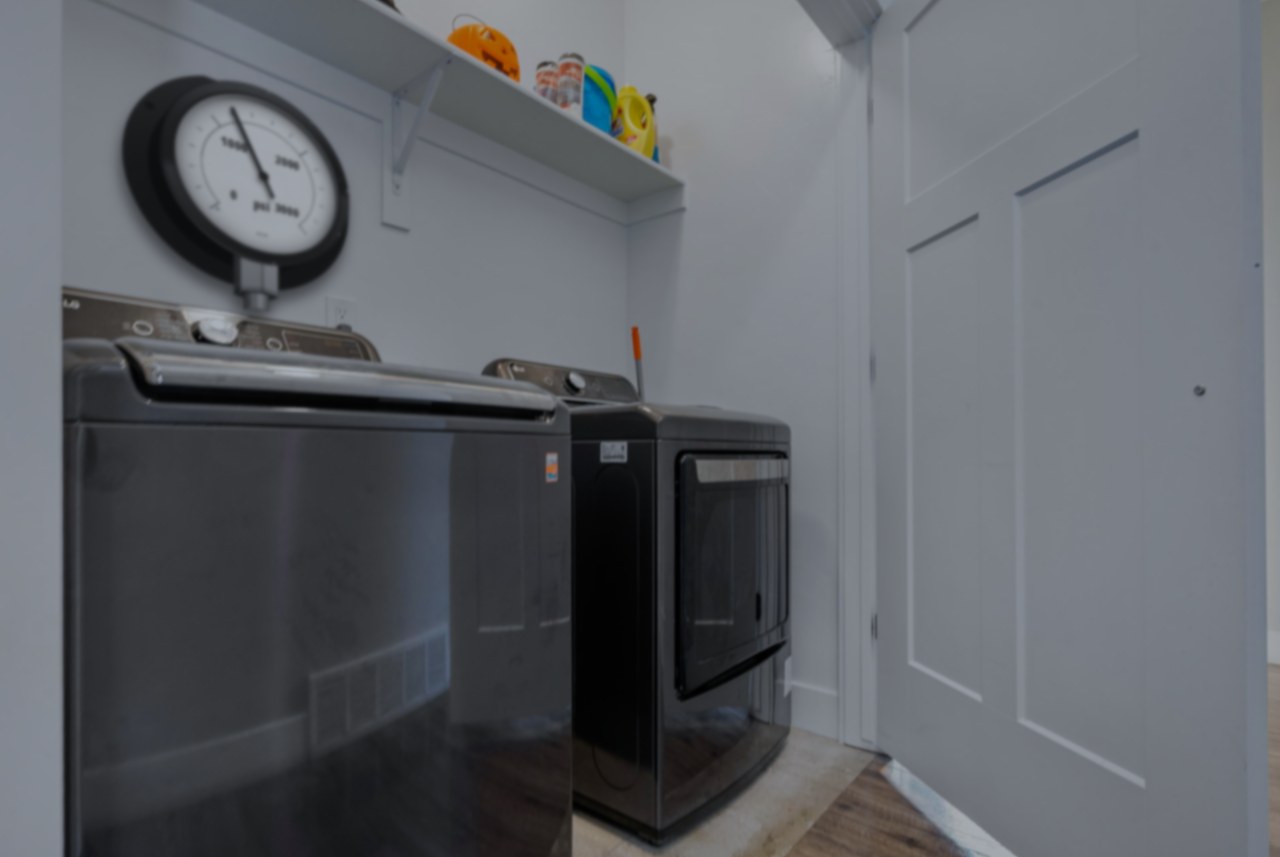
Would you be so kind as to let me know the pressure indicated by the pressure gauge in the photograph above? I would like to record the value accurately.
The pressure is 1200 psi
